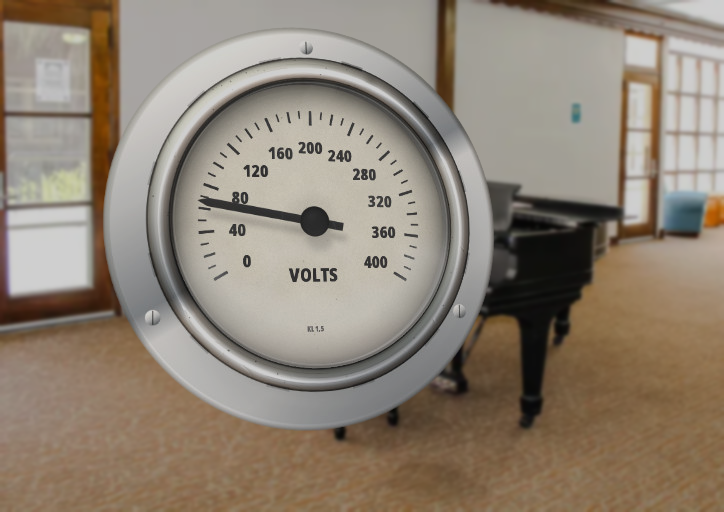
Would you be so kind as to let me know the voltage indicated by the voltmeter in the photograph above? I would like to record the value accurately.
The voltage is 65 V
